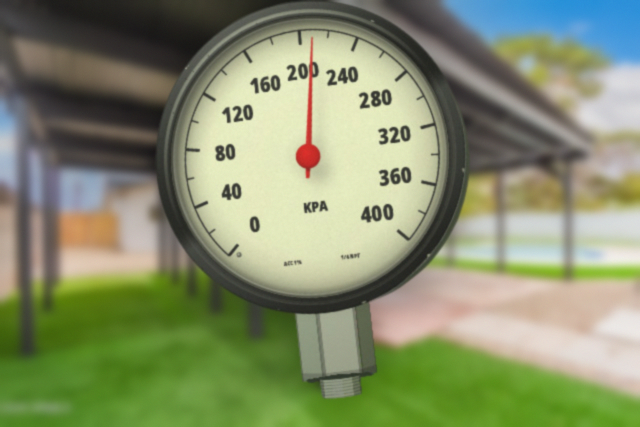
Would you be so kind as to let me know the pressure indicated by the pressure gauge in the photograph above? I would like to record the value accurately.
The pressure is 210 kPa
